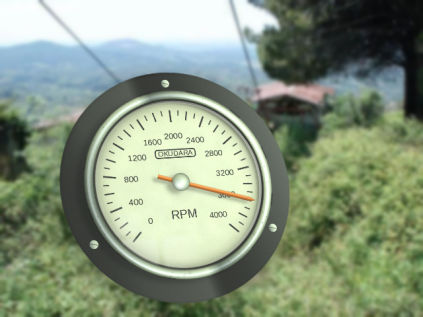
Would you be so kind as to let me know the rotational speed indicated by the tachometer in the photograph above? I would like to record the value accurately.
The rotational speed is 3600 rpm
